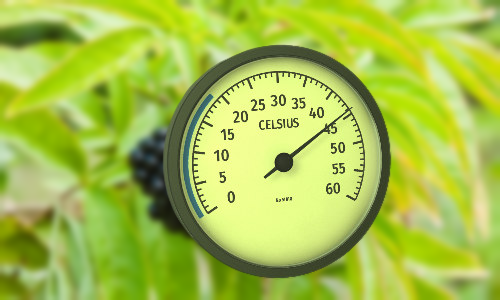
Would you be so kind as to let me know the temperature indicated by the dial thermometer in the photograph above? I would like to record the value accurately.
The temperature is 44 °C
